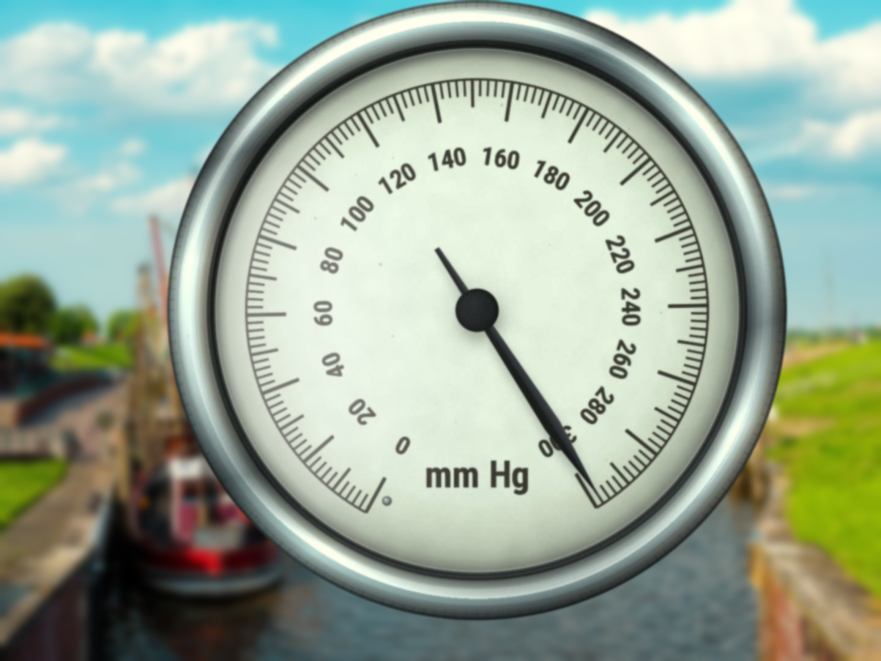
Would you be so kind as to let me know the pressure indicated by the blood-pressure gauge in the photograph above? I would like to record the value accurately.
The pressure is 298 mmHg
